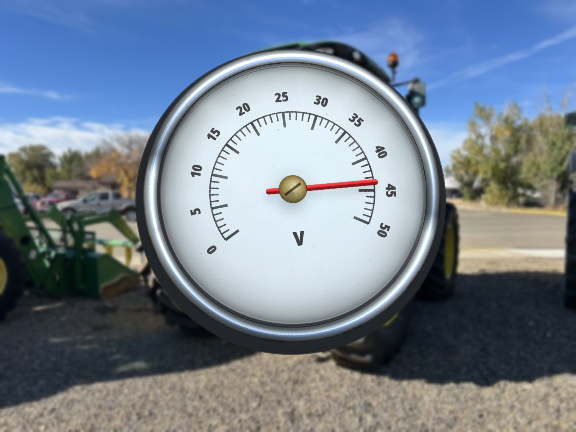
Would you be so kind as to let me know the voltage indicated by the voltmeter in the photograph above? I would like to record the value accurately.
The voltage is 44 V
